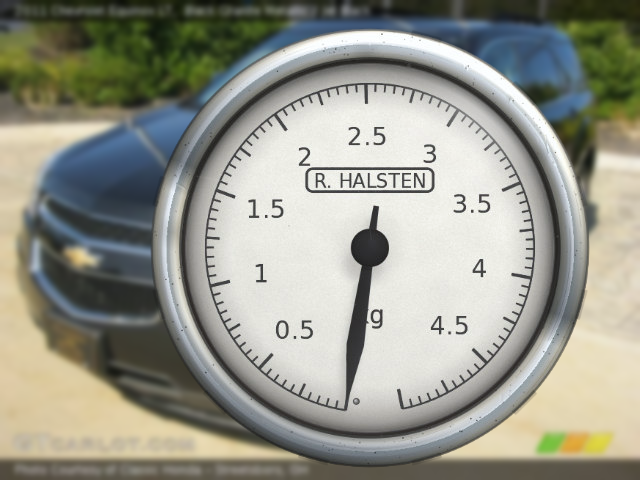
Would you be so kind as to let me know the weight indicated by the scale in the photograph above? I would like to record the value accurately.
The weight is 0 kg
